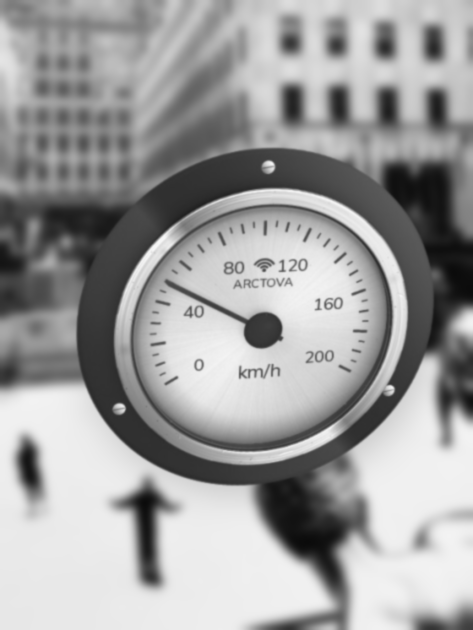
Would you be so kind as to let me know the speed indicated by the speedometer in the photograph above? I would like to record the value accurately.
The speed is 50 km/h
